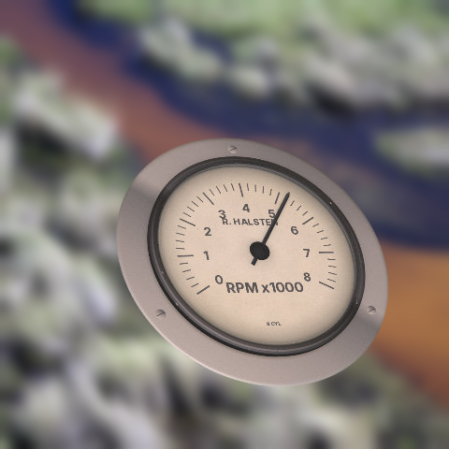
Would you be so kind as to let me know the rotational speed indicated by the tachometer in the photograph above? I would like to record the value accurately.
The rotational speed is 5200 rpm
